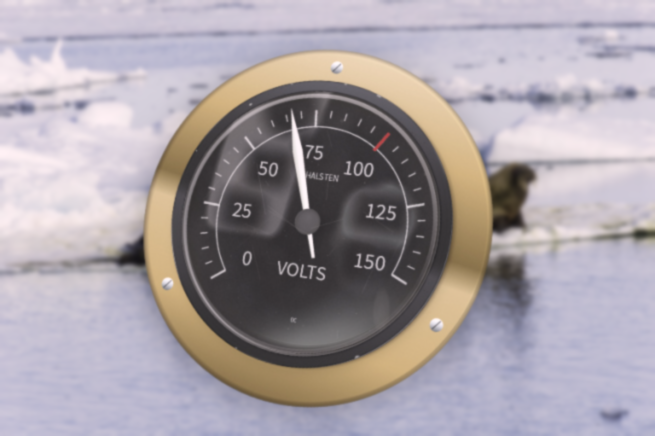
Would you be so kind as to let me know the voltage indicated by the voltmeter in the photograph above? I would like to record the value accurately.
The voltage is 67.5 V
